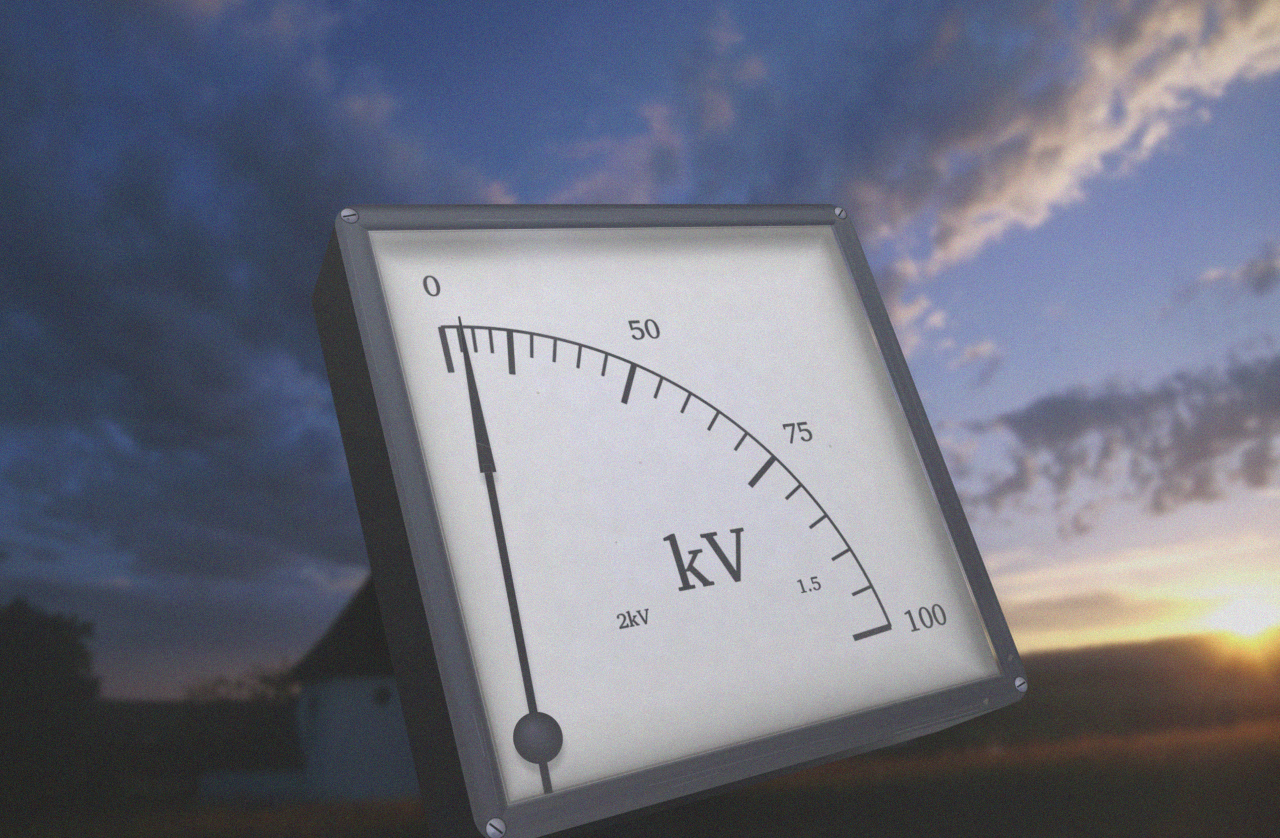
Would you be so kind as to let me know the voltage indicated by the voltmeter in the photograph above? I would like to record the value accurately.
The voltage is 10 kV
